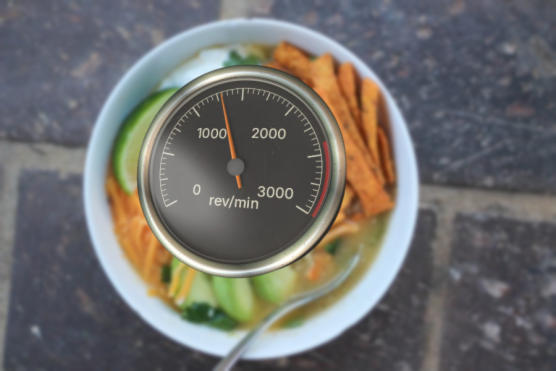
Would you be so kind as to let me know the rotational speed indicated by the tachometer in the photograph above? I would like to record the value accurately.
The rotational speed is 1300 rpm
